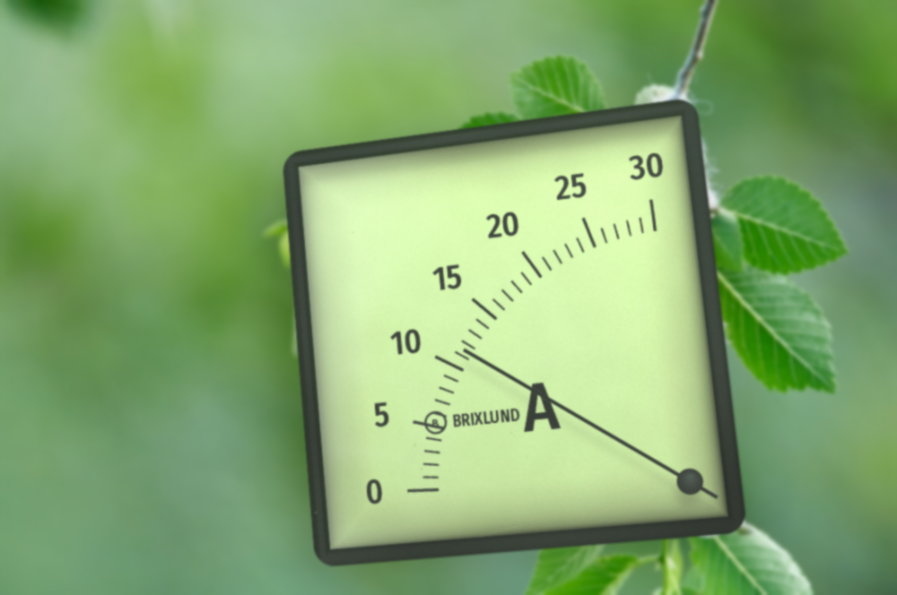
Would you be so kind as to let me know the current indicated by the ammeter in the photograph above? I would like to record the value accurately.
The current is 11.5 A
